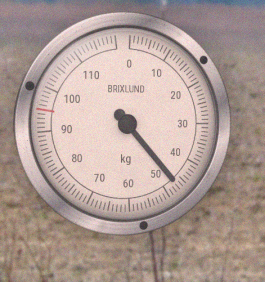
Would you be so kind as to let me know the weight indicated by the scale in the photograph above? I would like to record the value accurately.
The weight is 47 kg
